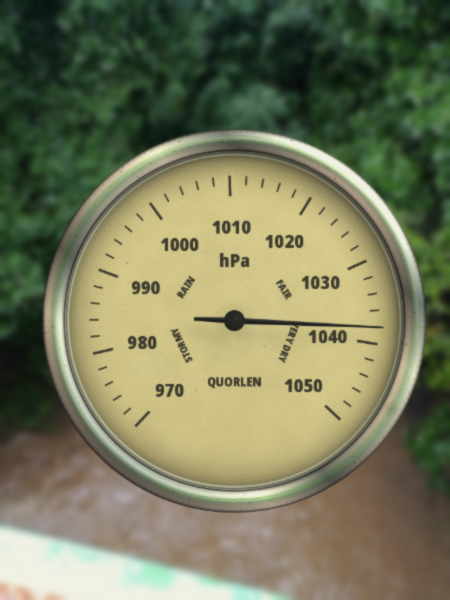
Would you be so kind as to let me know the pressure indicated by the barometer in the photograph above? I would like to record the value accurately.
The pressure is 1038 hPa
